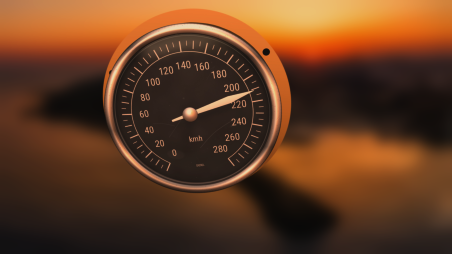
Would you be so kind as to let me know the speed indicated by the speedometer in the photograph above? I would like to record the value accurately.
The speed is 210 km/h
